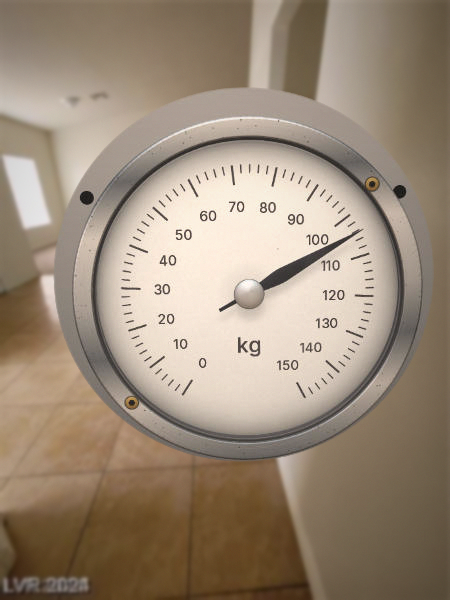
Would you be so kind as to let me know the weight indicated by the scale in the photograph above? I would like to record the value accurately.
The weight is 104 kg
